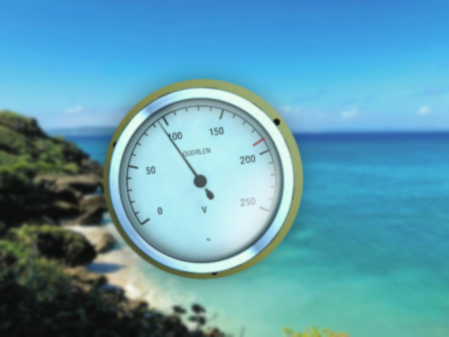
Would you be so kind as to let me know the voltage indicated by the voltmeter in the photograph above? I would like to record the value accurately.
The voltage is 95 V
